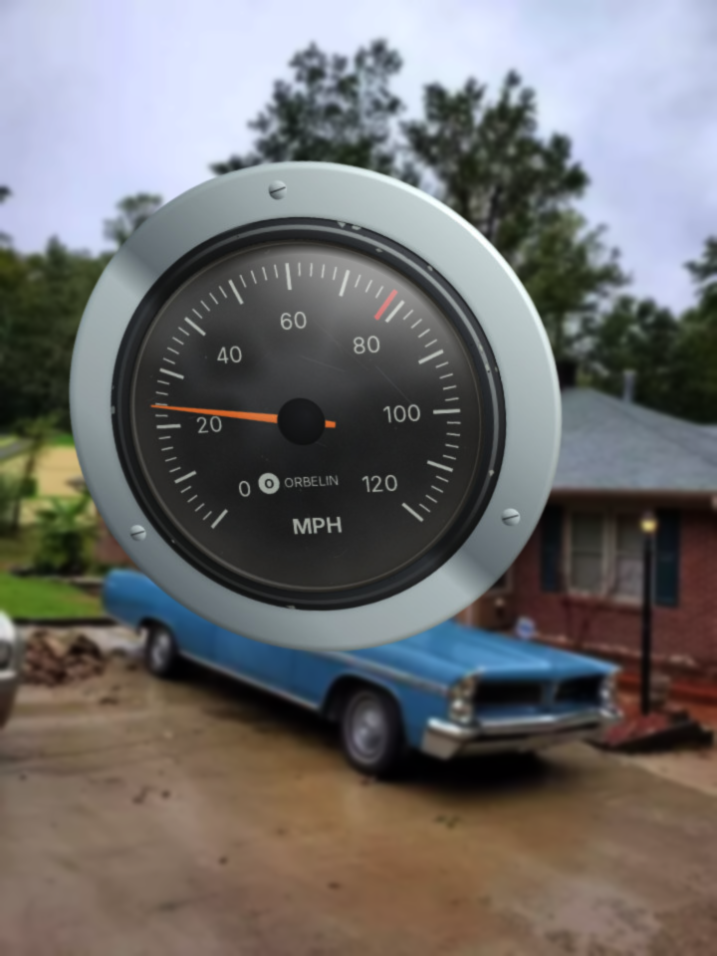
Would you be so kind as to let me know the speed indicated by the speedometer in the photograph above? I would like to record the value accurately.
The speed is 24 mph
